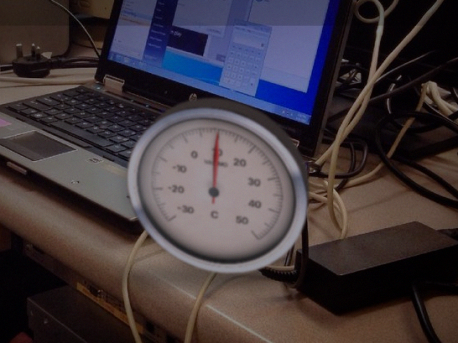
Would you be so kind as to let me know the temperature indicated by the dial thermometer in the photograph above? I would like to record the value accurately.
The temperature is 10 °C
